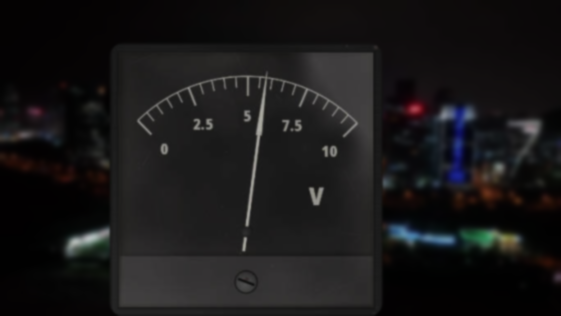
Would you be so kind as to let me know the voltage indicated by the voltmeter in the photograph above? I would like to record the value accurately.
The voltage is 5.75 V
